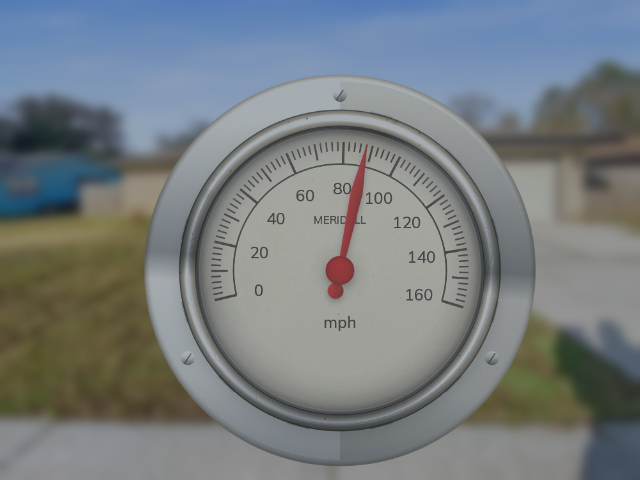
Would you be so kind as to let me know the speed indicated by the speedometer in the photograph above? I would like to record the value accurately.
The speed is 88 mph
